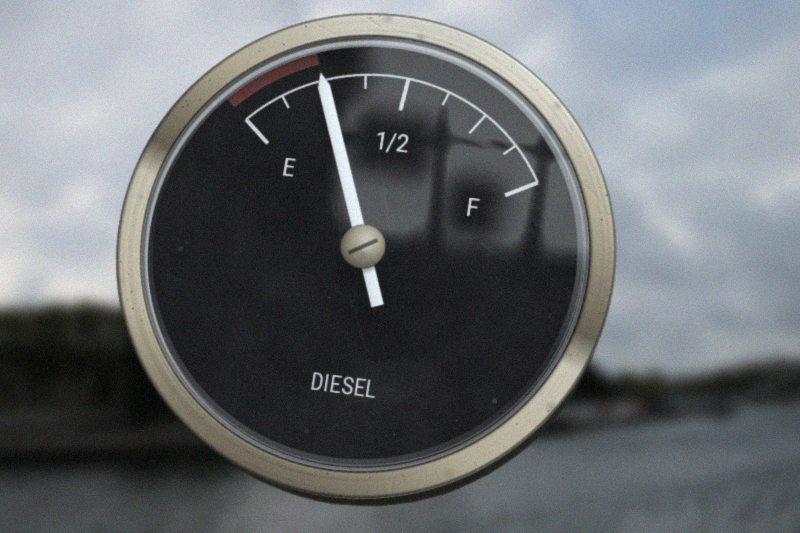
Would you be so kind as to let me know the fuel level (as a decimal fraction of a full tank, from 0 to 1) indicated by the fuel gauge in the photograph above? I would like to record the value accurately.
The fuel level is 0.25
